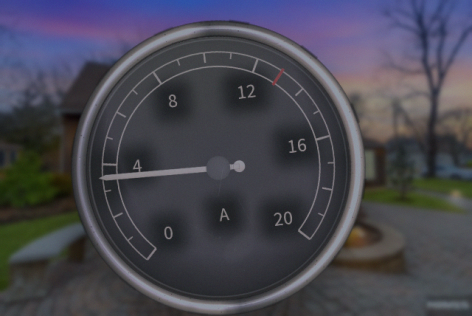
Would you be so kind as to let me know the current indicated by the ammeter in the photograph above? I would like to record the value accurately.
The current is 3.5 A
